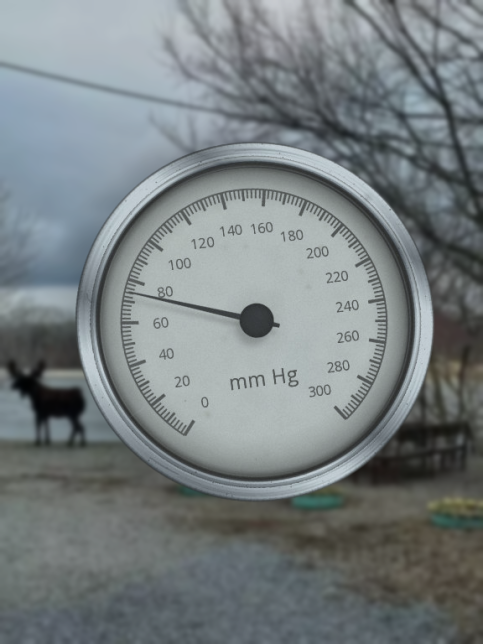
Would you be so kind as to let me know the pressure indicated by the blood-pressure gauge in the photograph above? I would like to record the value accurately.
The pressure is 74 mmHg
